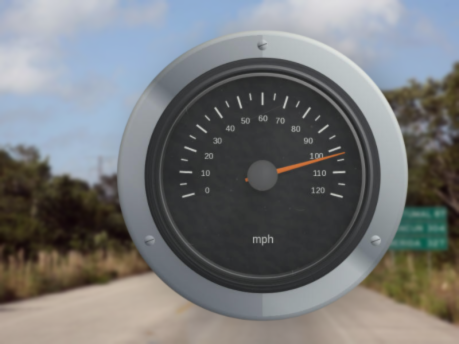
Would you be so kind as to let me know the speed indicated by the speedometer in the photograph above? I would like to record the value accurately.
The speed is 102.5 mph
